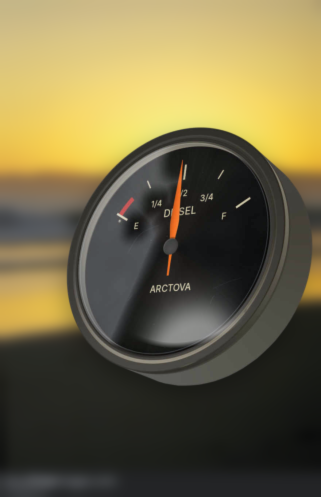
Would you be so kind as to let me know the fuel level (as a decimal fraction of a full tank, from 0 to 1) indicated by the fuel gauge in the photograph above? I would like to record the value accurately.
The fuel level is 0.5
